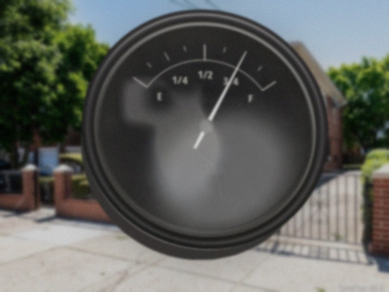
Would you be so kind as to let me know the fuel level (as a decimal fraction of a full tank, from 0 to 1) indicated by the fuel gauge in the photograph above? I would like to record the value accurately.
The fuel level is 0.75
